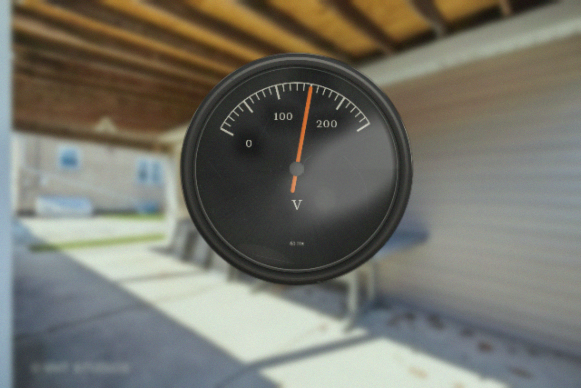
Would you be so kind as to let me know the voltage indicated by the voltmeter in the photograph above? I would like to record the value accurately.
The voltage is 150 V
